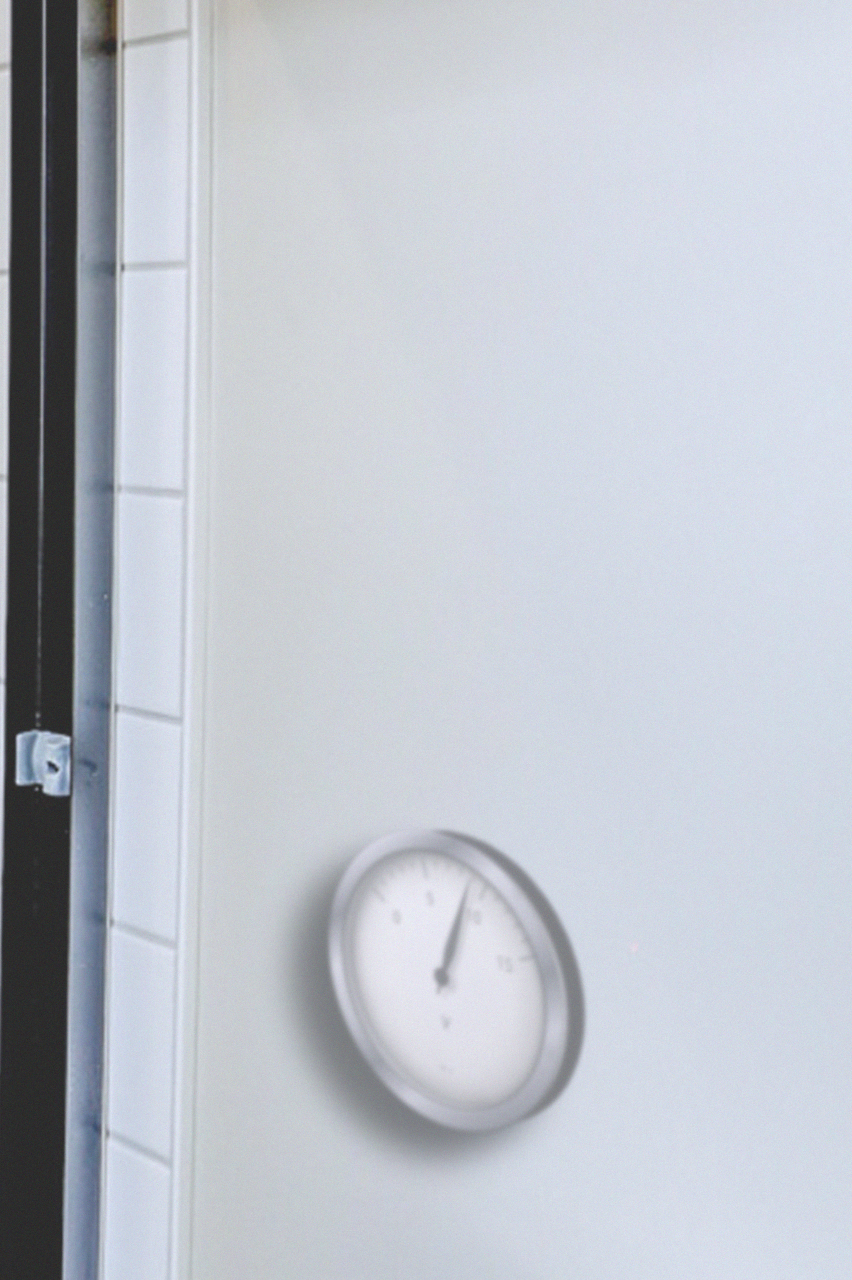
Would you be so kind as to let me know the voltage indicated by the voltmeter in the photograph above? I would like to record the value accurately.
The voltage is 9 V
